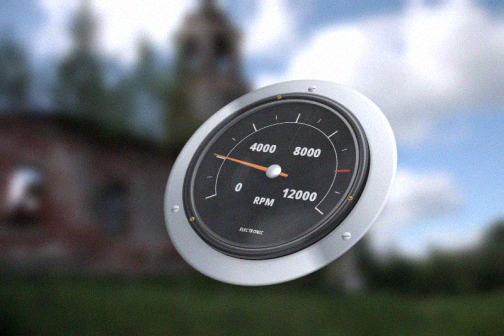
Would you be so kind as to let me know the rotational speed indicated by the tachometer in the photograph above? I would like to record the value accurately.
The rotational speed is 2000 rpm
